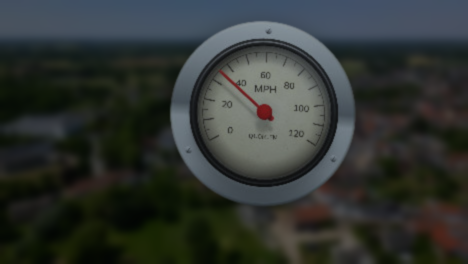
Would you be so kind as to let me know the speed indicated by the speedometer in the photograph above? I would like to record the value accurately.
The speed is 35 mph
